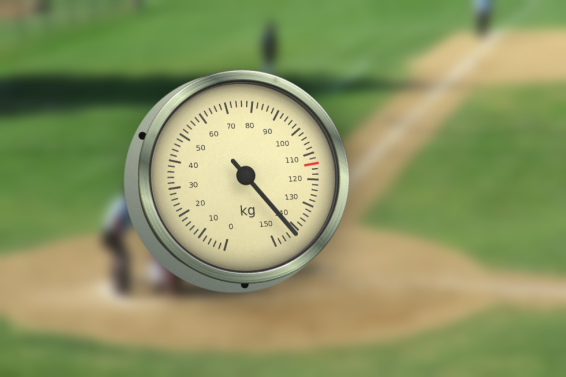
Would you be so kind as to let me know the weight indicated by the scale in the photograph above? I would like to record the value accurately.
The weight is 142 kg
